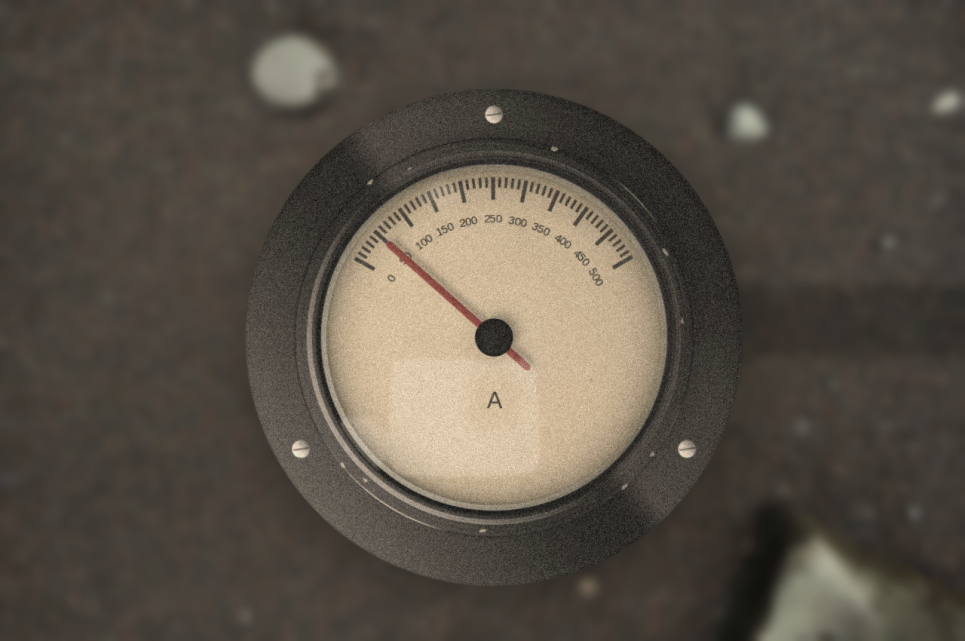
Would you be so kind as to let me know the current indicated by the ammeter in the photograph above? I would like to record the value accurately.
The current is 50 A
